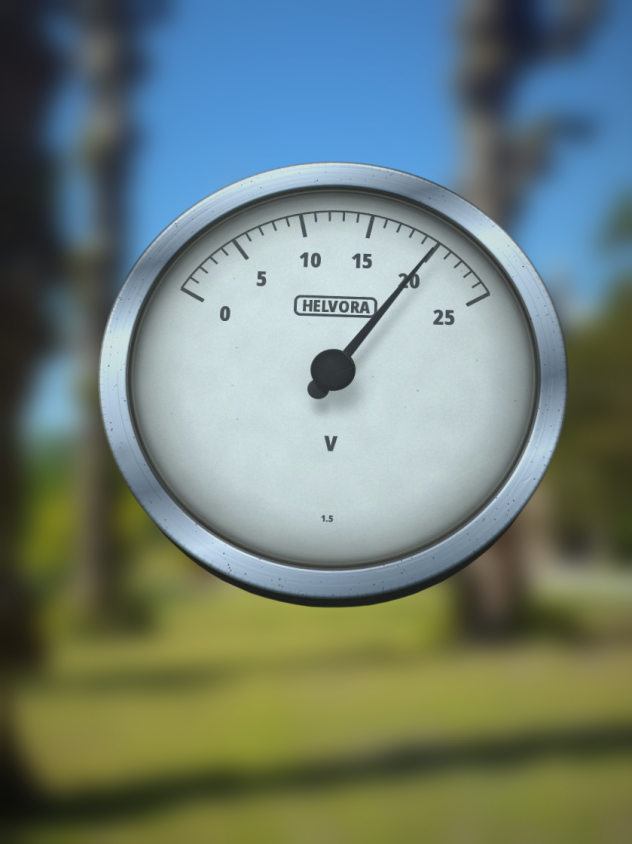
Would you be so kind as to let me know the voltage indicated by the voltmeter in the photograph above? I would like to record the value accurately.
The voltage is 20 V
